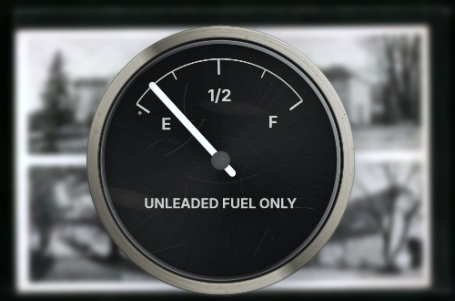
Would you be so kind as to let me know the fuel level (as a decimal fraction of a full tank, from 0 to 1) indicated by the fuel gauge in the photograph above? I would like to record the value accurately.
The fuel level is 0.125
